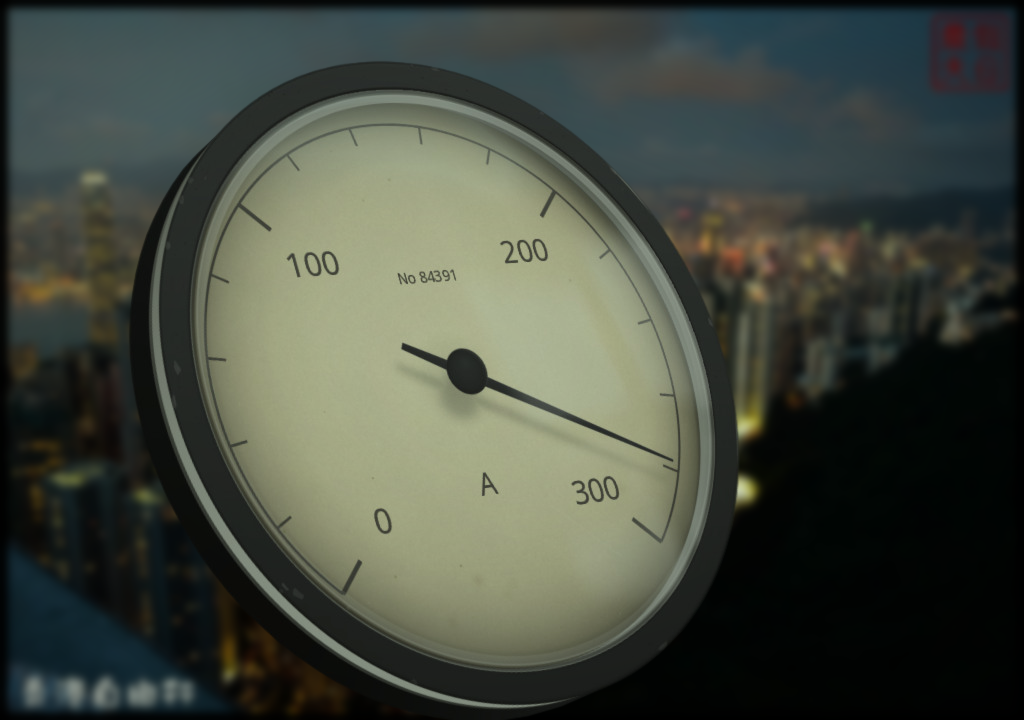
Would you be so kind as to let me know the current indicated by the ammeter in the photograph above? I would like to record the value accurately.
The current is 280 A
